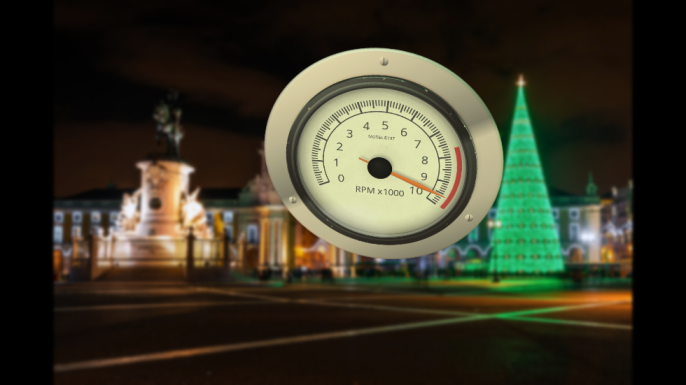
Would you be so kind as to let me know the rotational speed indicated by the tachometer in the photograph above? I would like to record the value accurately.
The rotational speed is 9500 rpm
